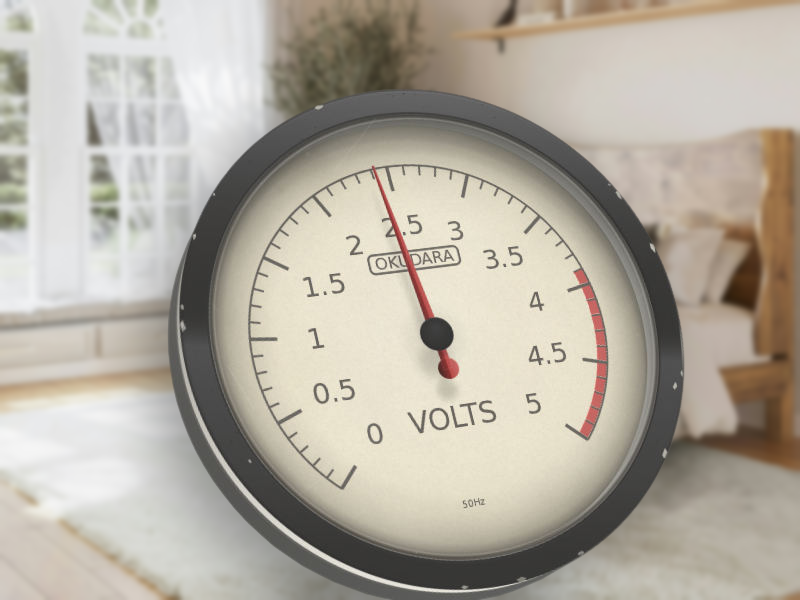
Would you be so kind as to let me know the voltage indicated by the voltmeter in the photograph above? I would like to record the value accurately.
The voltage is 2.4 V
